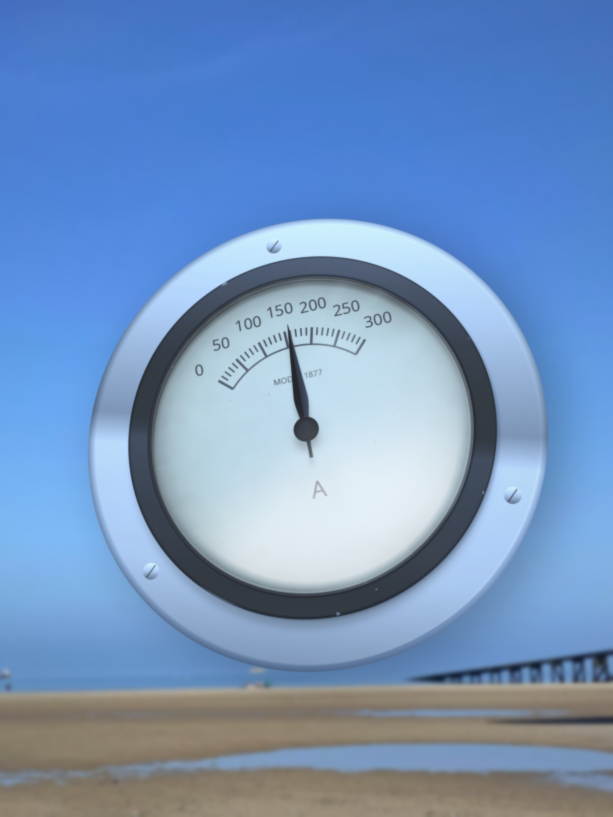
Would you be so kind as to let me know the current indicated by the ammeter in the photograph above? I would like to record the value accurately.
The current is 160 A
